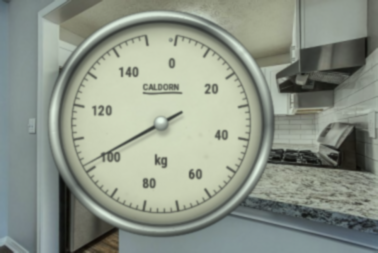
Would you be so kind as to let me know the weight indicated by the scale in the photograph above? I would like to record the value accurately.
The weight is 102 kg
